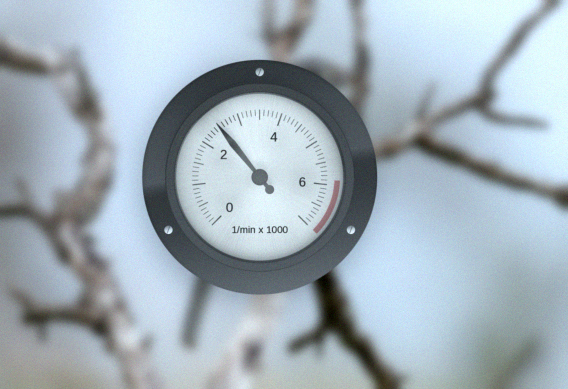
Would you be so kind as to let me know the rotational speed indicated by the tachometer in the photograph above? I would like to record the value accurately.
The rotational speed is 2500 rpm
